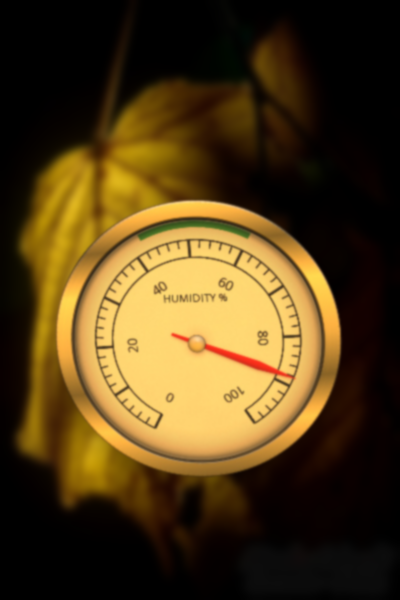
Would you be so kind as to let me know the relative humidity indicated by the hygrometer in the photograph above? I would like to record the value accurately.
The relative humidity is 88 %
